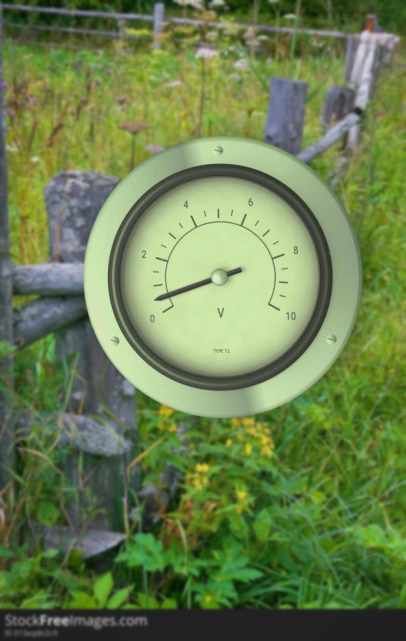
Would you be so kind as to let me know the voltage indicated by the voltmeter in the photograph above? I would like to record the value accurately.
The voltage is 0.5 V
